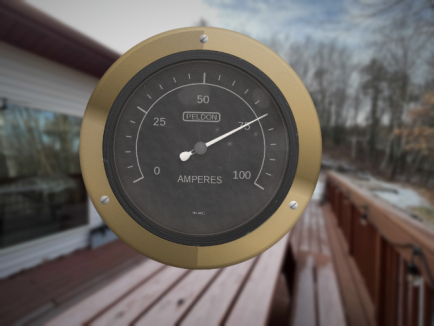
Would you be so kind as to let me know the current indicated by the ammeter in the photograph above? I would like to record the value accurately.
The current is 75 A
